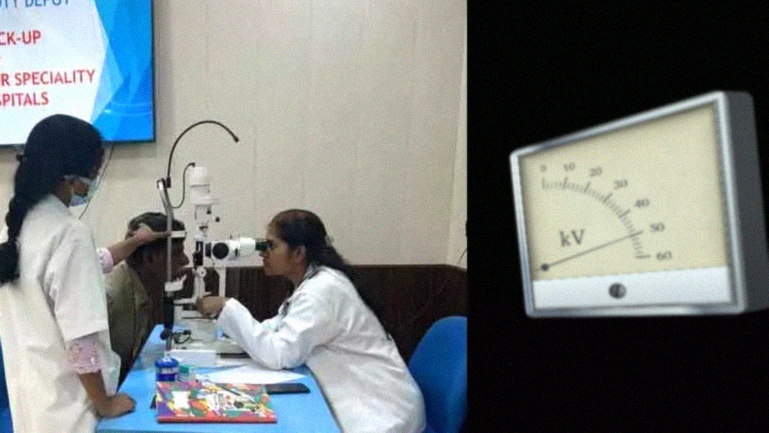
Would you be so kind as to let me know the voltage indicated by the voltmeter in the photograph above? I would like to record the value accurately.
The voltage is 50 kV
